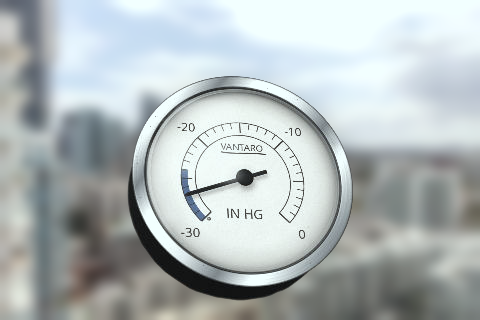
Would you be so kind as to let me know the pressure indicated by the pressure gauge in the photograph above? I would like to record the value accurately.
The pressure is -27 inHg
